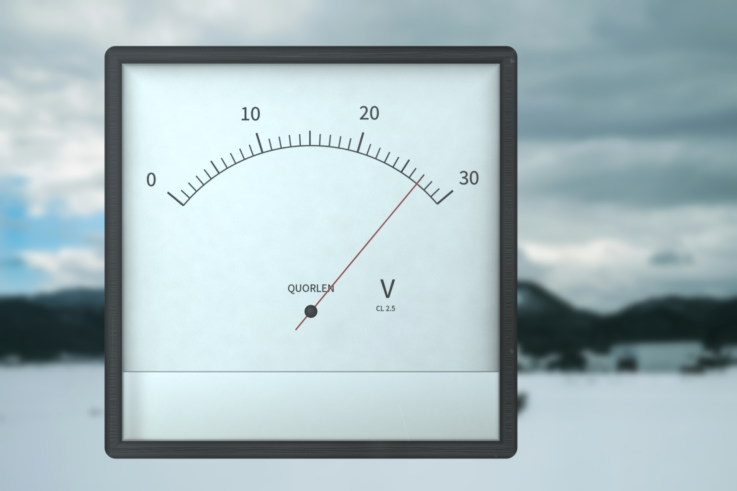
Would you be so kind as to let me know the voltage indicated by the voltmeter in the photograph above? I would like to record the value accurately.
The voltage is 27 V
